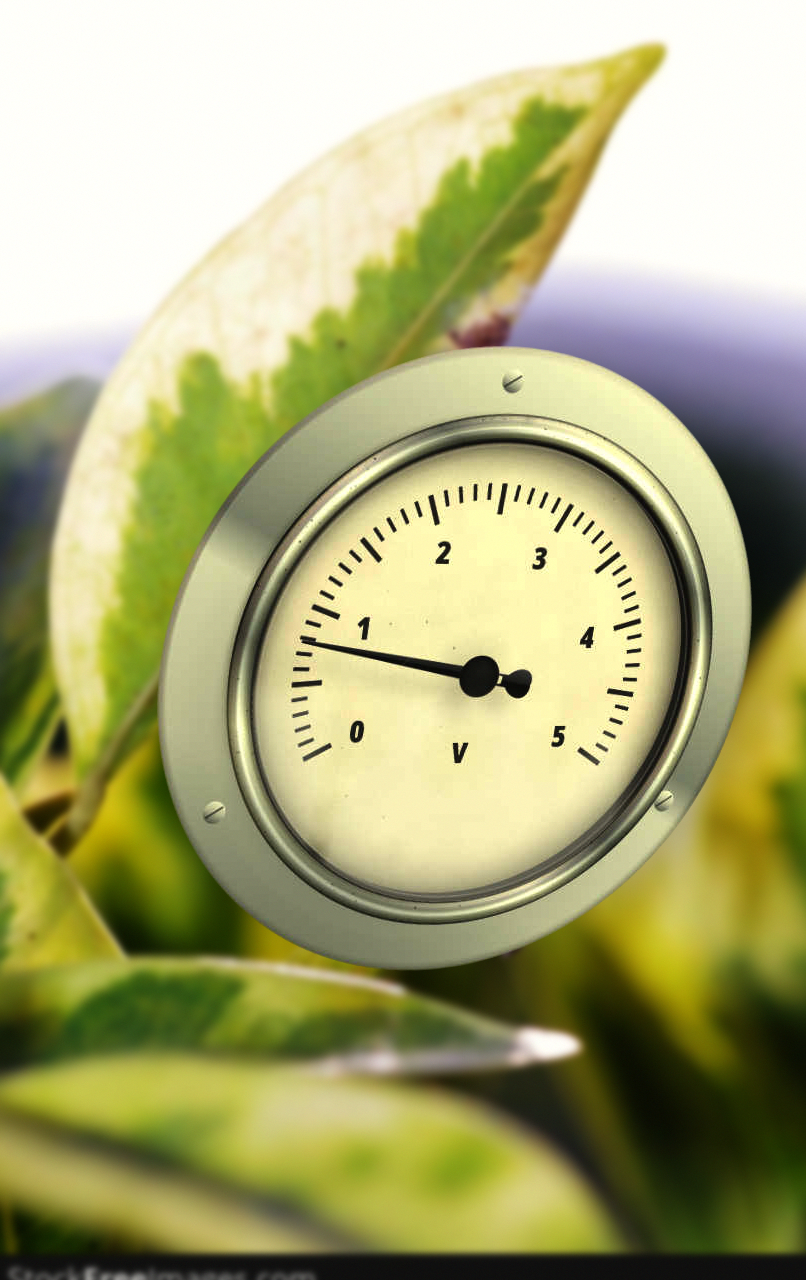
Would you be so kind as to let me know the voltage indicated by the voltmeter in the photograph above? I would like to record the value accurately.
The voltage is 0.8 V
